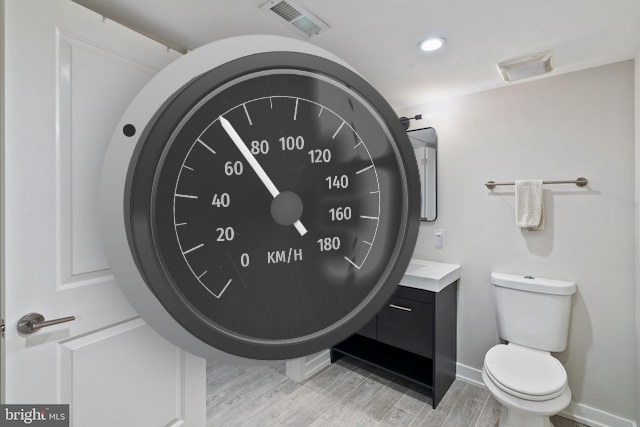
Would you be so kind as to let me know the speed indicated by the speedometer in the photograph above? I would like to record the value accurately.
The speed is 70 km/h
